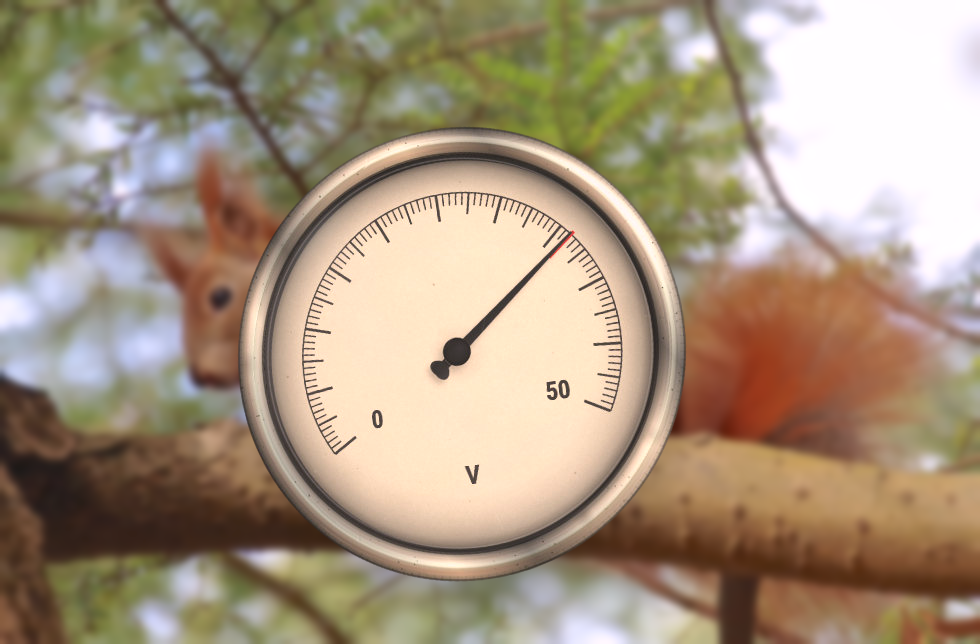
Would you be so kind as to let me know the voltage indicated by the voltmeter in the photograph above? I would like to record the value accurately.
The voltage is 36 V
